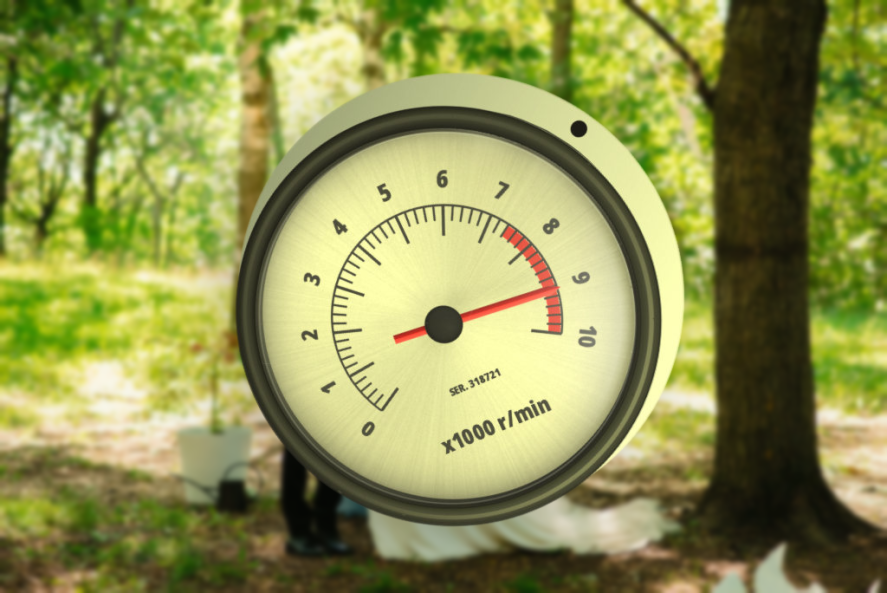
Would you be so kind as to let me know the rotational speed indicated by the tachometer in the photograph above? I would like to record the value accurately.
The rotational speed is 9000 rpm
